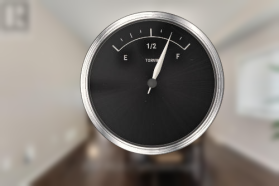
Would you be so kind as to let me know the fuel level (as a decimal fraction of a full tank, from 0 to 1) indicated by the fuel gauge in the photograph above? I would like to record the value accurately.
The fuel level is 0.75
